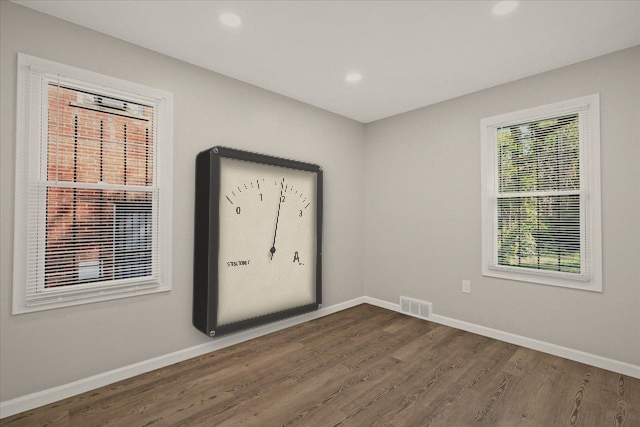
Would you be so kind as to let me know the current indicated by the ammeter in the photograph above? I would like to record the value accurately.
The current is 1.8 A
